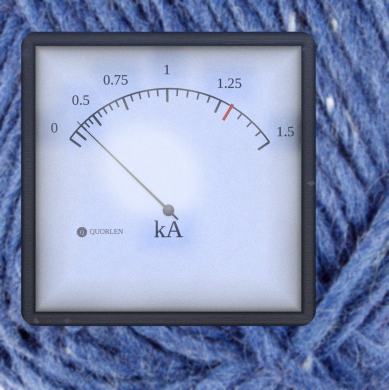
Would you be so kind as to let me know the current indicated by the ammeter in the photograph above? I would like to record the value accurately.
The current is 0.35 kA
